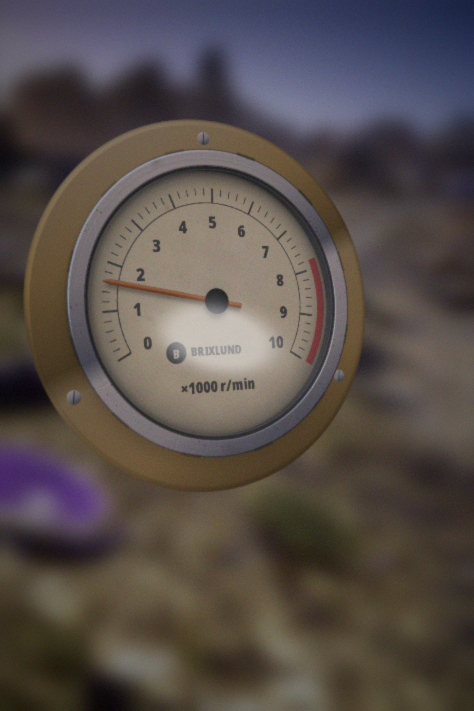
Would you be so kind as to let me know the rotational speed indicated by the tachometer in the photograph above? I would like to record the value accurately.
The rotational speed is 1600 rpm
